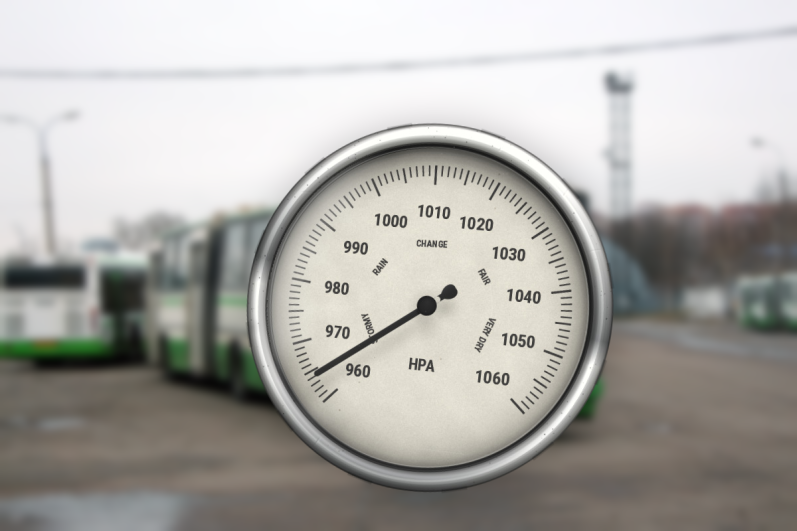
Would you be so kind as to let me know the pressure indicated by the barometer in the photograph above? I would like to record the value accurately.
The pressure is 964 hPa
